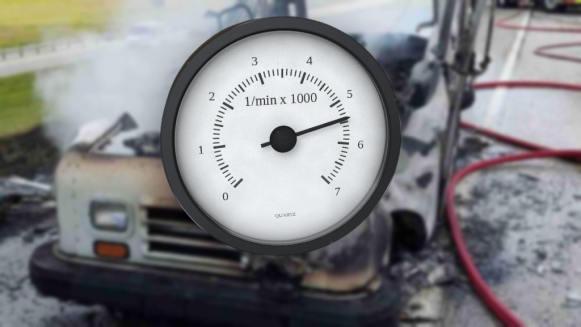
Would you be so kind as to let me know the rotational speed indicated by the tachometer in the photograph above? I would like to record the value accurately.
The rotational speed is 5400 rpm
